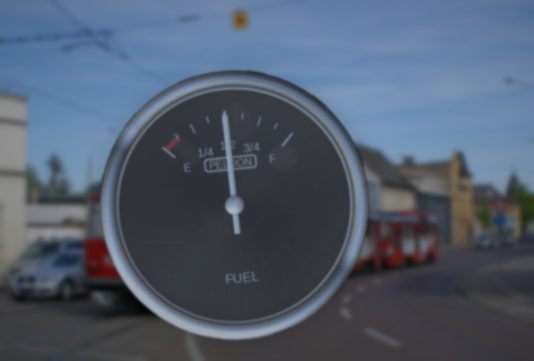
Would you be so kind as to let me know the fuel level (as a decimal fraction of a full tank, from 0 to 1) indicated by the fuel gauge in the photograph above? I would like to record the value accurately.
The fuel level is 0.5
